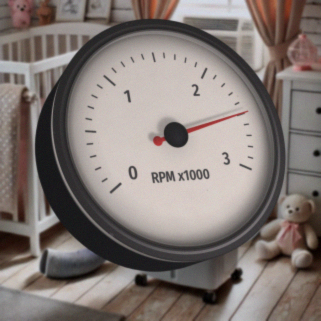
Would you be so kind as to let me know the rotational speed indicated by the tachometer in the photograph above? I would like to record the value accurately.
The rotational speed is 2500 rpm
